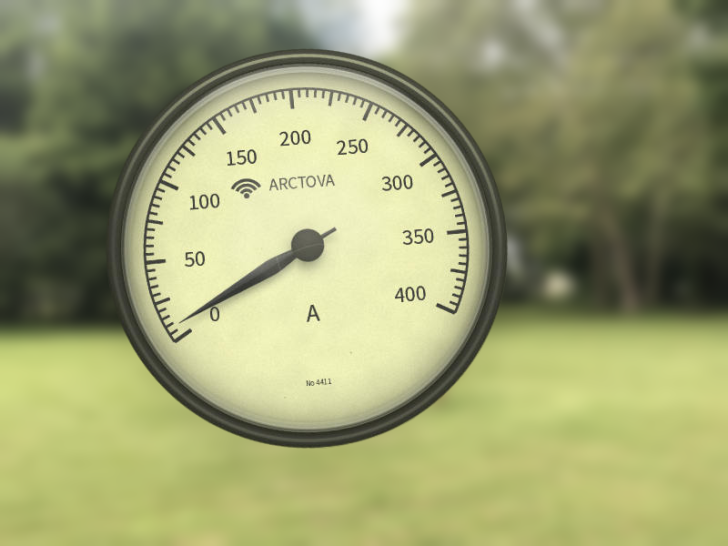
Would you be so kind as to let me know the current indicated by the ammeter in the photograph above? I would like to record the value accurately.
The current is 7.5 A
